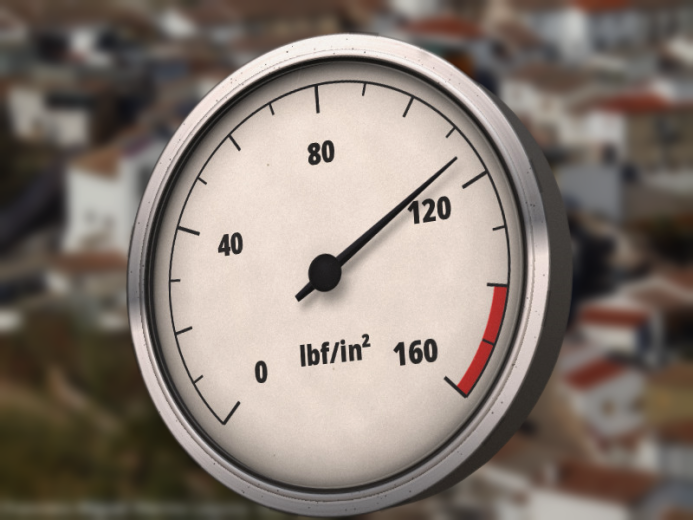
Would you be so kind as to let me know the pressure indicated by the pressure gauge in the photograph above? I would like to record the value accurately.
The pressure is 115 psi
